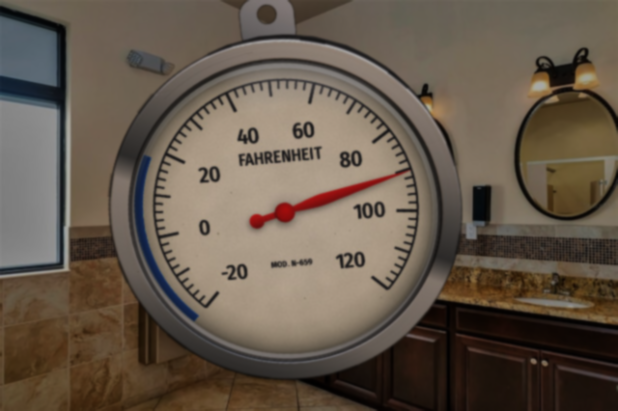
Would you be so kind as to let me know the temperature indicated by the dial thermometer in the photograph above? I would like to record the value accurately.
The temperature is 90 °F
